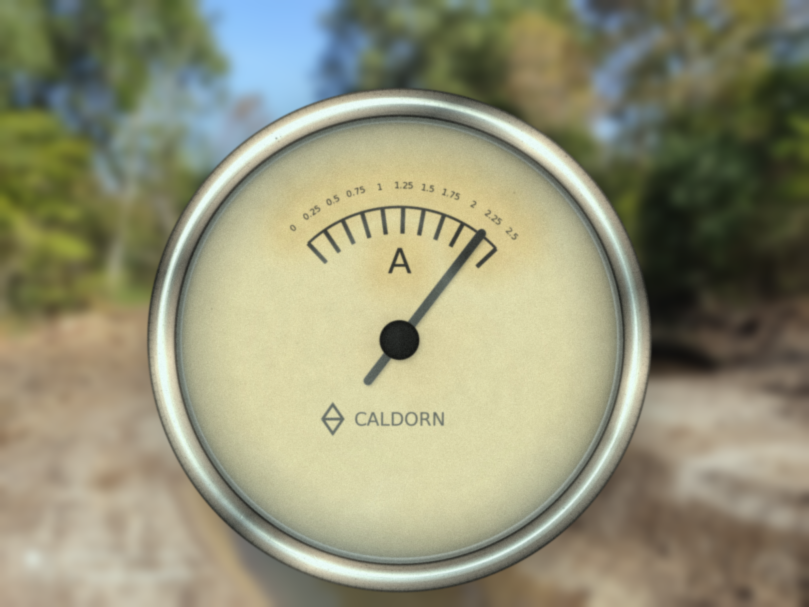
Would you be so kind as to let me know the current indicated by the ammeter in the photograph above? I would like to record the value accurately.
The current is 2.25 A
